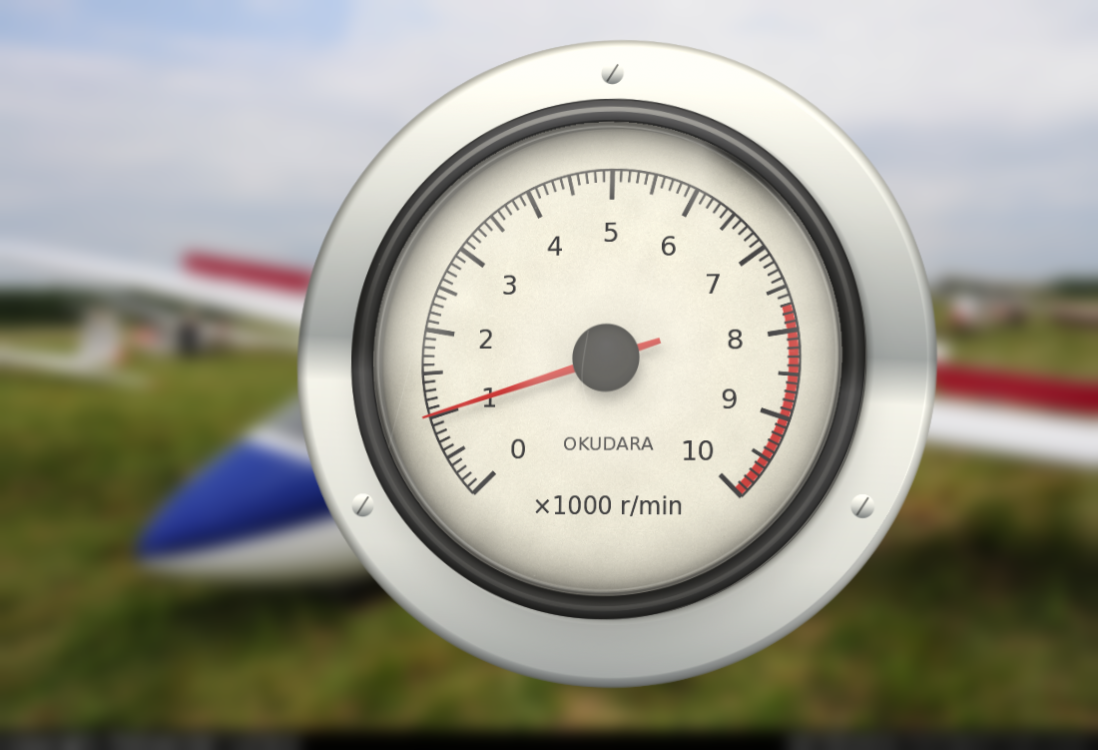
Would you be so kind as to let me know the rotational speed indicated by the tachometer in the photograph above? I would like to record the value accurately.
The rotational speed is 1000 rpm
